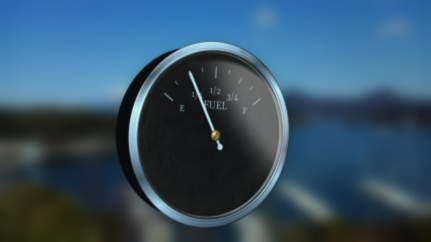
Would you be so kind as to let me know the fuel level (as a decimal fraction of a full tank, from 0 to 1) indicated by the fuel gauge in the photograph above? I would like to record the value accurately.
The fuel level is 0.25
